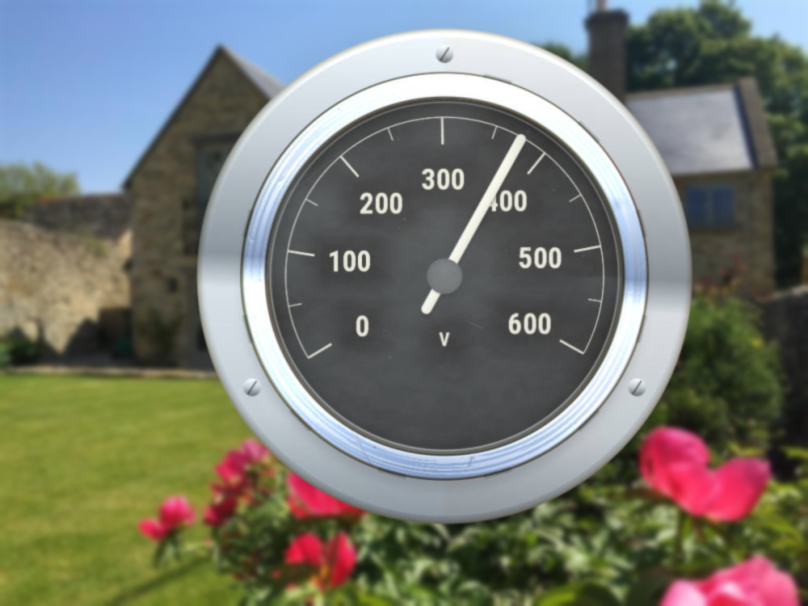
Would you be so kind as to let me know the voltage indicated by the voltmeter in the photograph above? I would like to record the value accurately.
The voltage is 375 V
